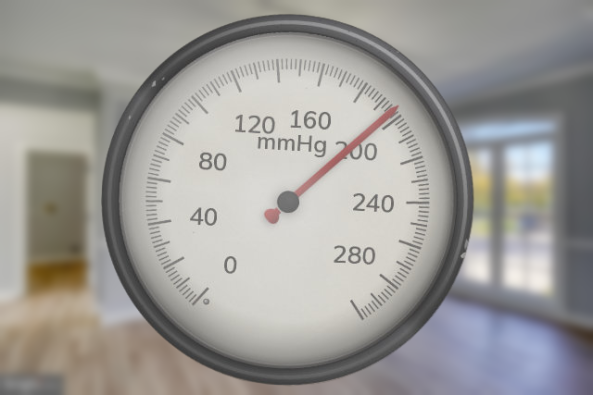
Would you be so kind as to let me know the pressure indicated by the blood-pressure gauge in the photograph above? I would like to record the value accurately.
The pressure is 196 mmHg
